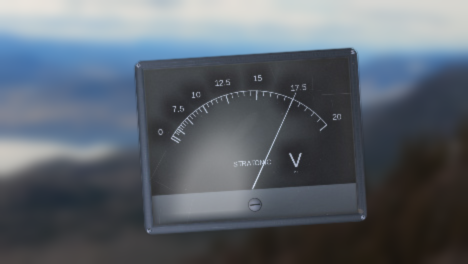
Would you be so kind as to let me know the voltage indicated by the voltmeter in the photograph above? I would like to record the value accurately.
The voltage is 17.5 V
